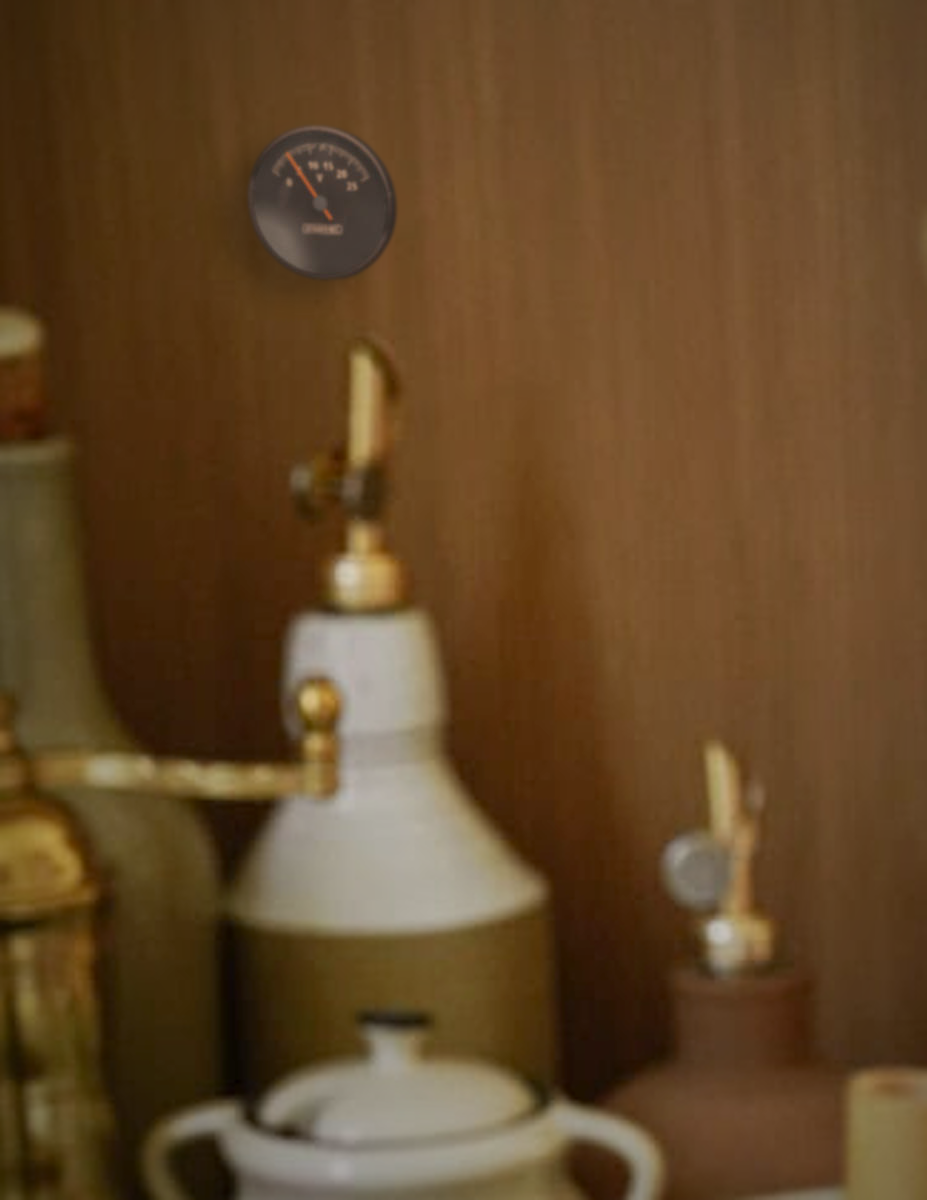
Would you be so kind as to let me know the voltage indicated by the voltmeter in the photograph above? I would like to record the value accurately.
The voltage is 5 V
